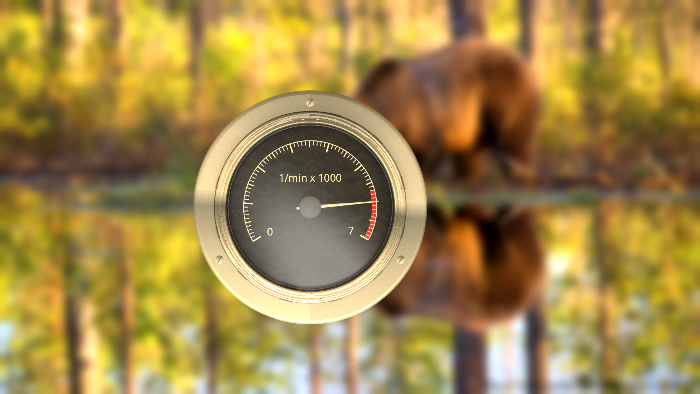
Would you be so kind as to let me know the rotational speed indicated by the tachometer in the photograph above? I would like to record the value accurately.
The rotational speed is 6000 rpm
